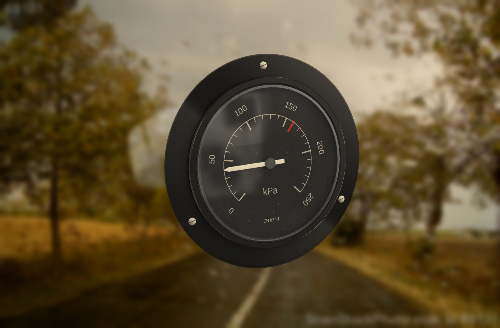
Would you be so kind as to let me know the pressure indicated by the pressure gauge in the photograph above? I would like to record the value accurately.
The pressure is 40 kPa
